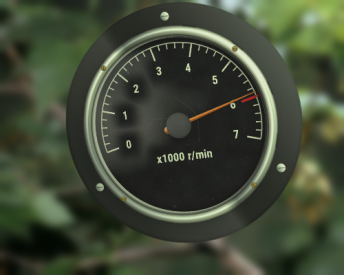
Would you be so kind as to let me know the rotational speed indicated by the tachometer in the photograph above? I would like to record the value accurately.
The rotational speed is 5900 rpm
